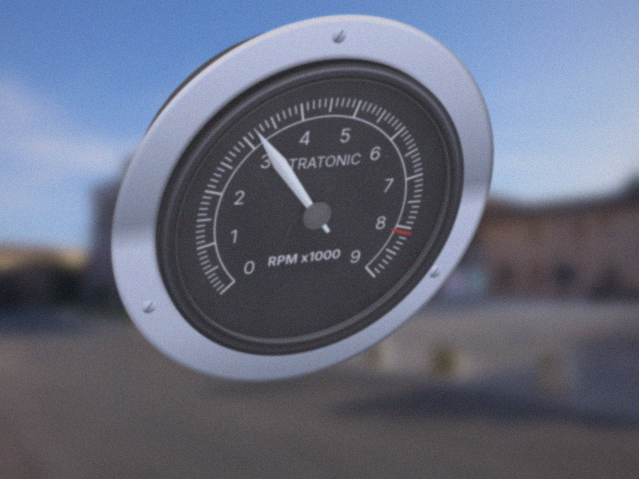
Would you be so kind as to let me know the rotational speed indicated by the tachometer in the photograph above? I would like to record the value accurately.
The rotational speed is 3200 rpm
